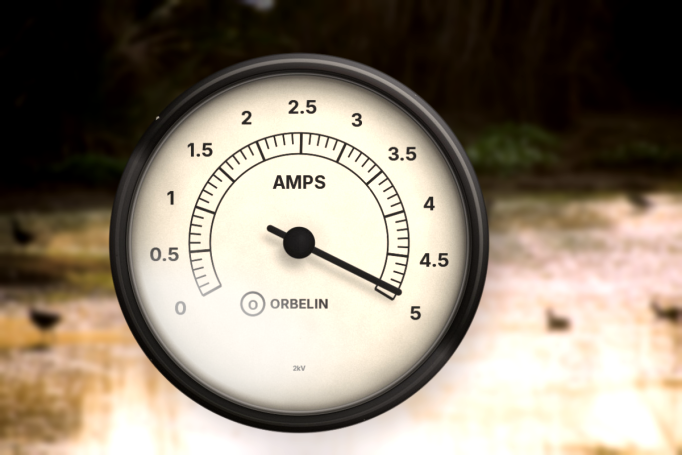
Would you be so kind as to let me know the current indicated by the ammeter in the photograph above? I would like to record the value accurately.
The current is 4.9 A
